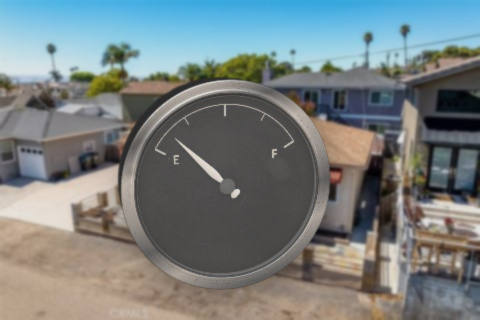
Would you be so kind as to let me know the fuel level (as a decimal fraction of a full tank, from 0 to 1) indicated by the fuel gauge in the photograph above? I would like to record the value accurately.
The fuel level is 0.125
